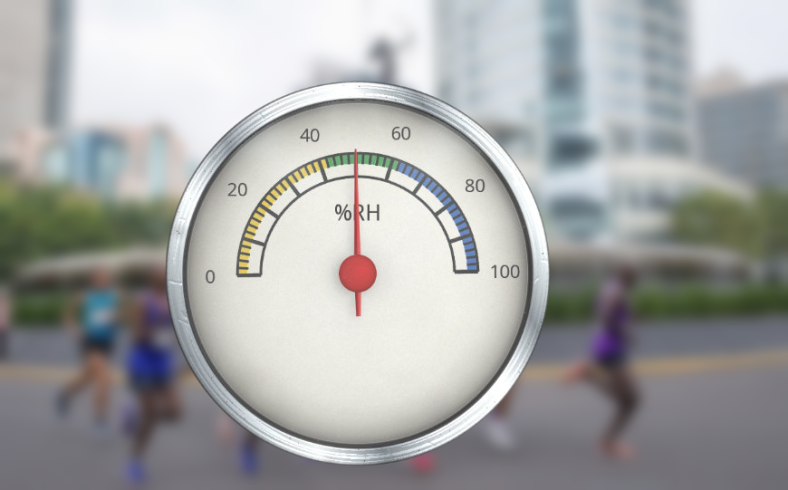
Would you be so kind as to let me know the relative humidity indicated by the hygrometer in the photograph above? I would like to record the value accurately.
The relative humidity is 50 %
